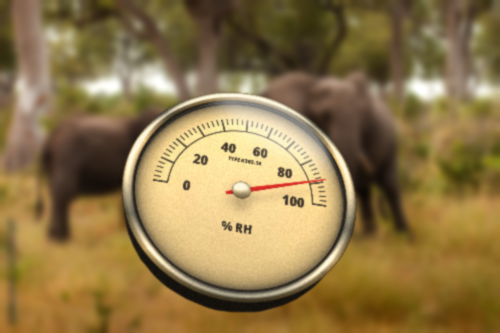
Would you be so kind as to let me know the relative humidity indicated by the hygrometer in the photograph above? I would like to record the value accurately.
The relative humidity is 90 %
